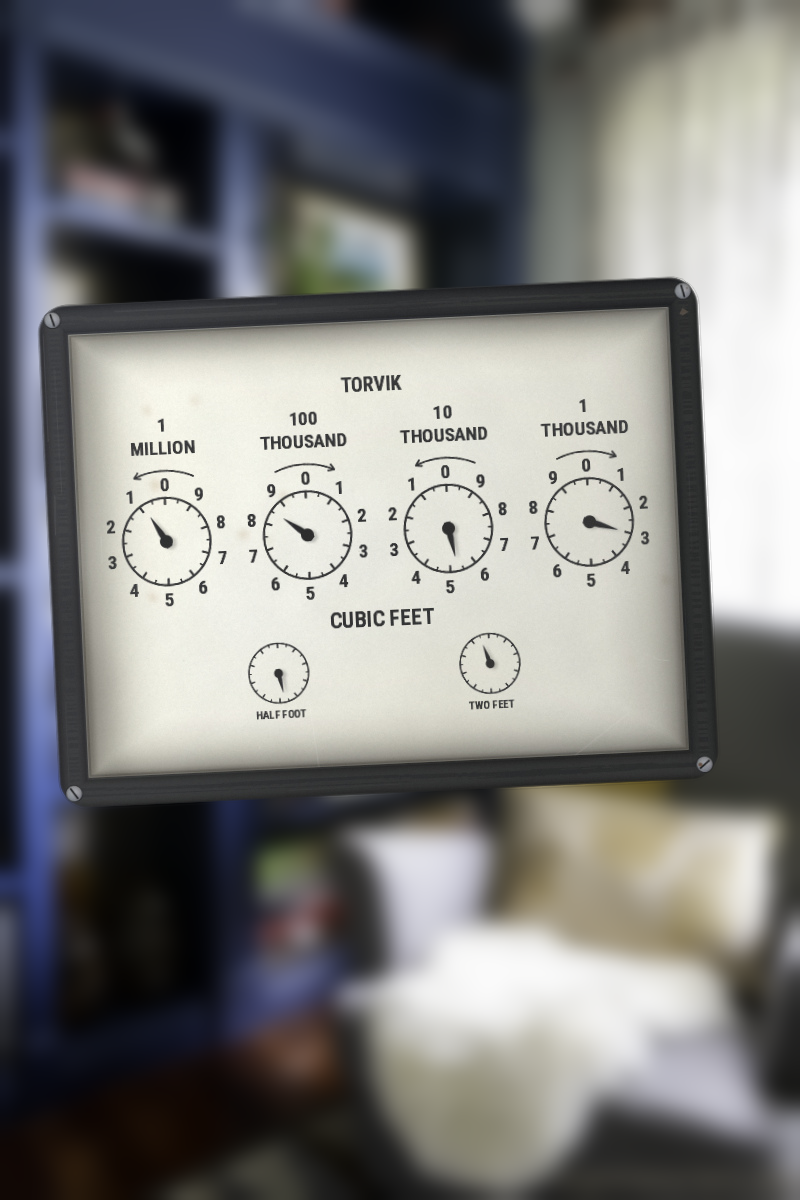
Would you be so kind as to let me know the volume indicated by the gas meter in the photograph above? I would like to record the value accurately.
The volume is 85300 ft³
